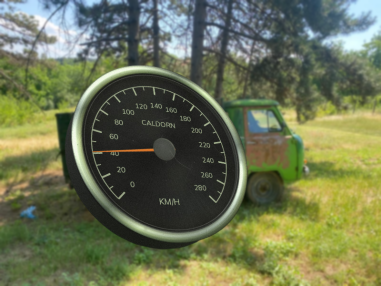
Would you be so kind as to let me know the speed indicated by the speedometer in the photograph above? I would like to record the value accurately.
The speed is 40 km/h
